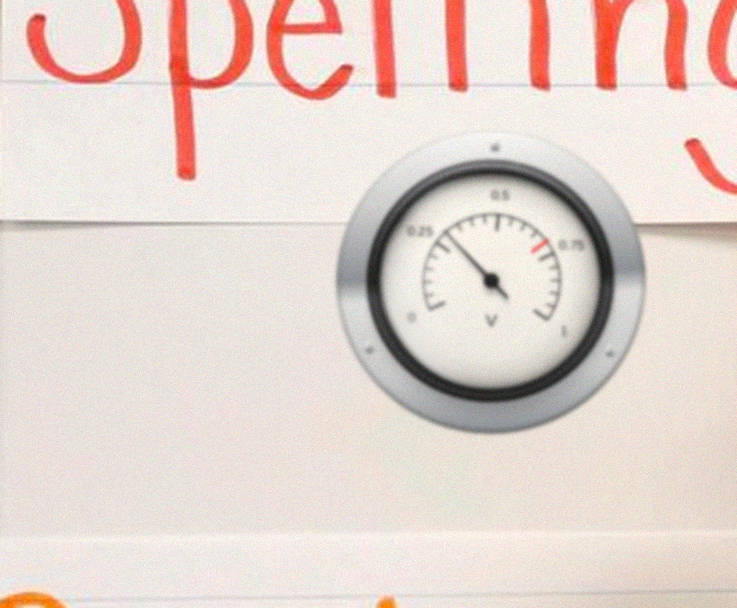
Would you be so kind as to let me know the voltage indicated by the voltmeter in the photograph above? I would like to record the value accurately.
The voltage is 0.3 V
